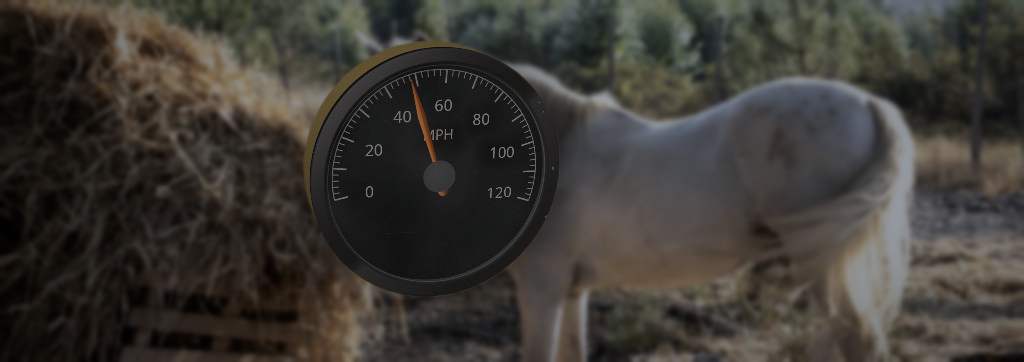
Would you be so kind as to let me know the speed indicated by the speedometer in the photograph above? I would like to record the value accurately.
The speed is 48 mph
